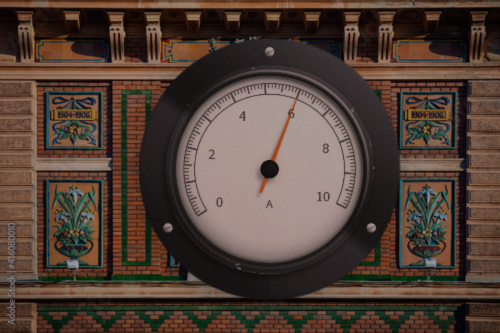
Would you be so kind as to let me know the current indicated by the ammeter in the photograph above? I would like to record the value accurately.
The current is 6 A
